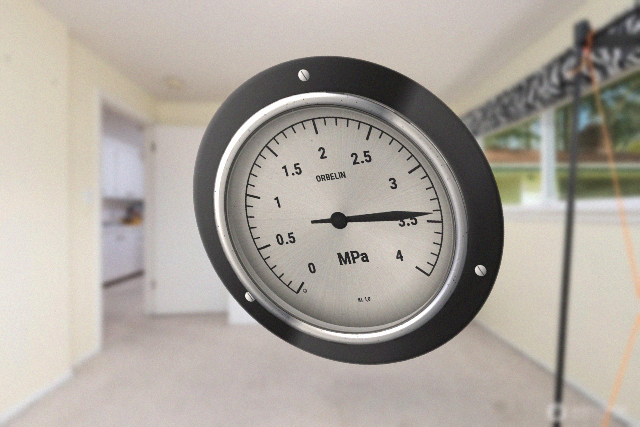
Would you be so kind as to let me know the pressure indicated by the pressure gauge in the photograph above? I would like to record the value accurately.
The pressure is 3.4 MPa
